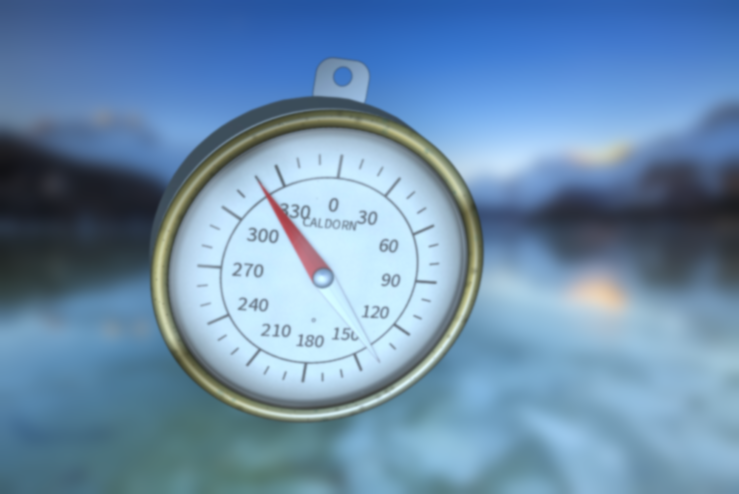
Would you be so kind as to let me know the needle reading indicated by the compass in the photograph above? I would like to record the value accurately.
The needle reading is 320 °
